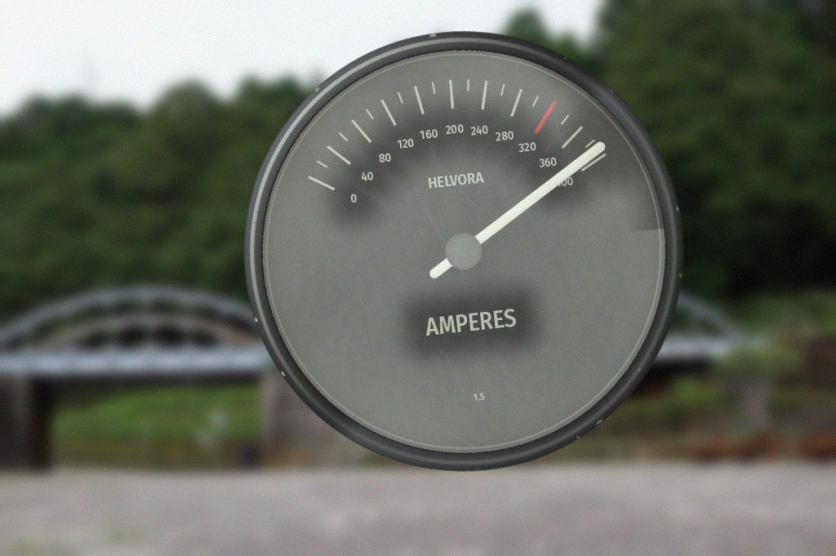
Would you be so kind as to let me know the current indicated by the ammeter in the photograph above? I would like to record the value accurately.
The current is 390 A
